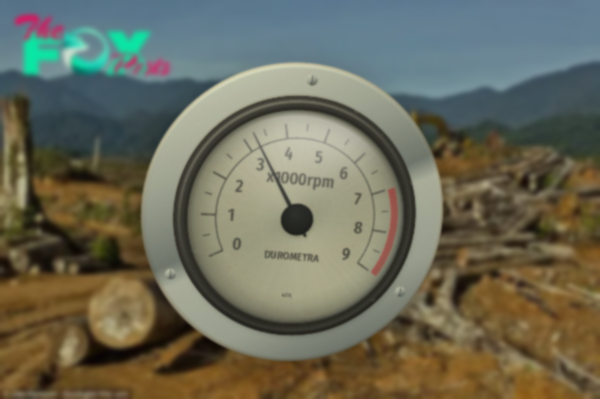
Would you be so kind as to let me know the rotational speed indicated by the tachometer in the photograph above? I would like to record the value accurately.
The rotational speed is 3250 rpm
